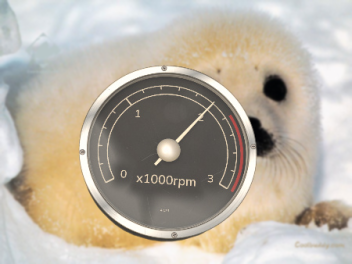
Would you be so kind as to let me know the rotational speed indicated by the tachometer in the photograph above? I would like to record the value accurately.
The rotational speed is 2000 rpm
